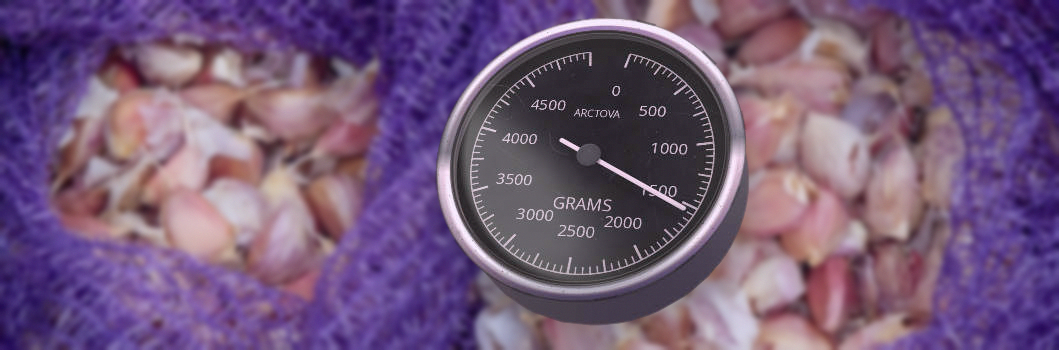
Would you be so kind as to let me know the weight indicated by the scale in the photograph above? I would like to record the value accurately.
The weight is 1550 g
